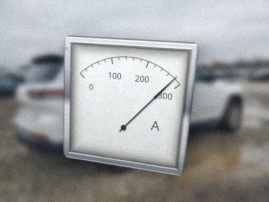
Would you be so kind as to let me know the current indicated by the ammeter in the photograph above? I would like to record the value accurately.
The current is 280 A
